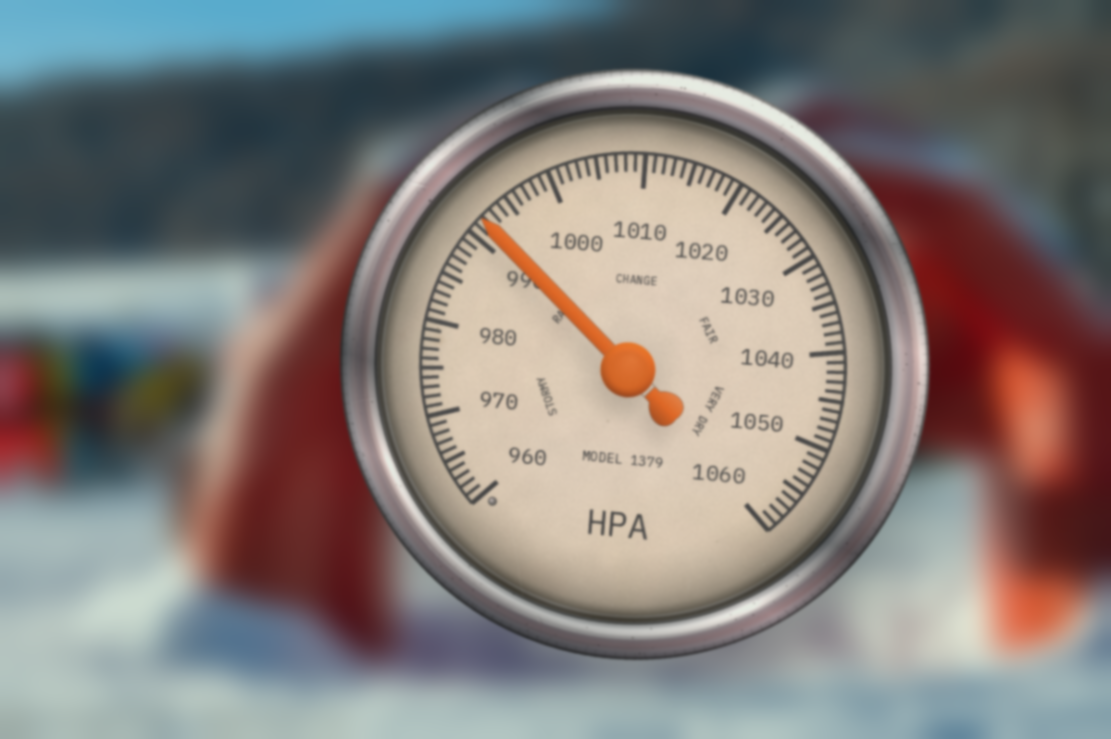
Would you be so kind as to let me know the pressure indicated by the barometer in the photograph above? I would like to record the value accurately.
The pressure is 992 hPa
